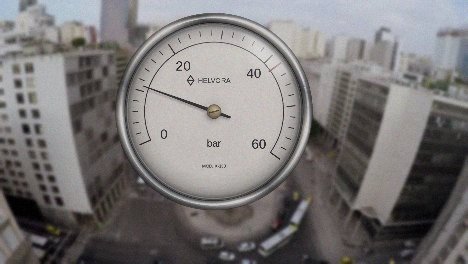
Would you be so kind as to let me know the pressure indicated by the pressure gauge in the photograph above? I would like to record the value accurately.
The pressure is 11 bar
